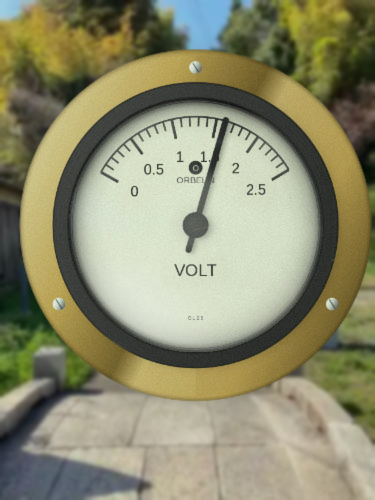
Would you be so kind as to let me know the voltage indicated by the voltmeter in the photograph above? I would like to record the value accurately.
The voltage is 1.6 V
